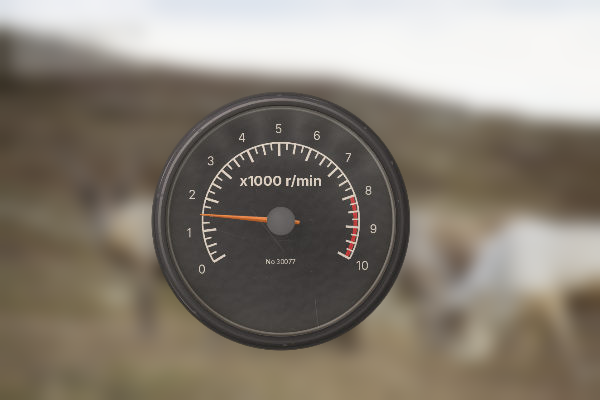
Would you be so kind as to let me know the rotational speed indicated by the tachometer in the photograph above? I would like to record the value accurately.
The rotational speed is 1500 rpm
